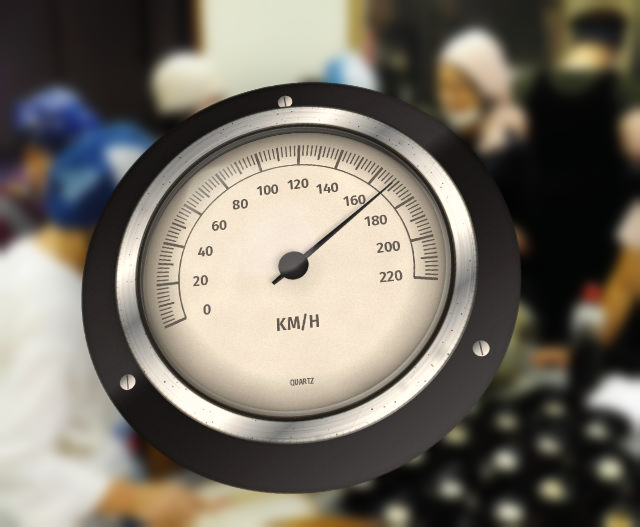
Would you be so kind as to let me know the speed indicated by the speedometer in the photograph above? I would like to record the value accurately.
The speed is 170 km/h
